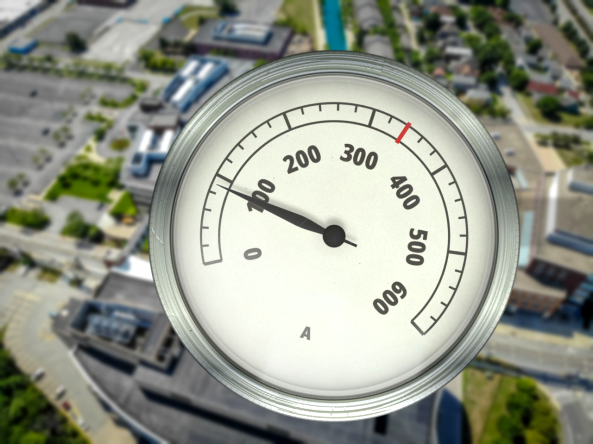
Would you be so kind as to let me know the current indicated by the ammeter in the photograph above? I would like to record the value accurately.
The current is 90 A
